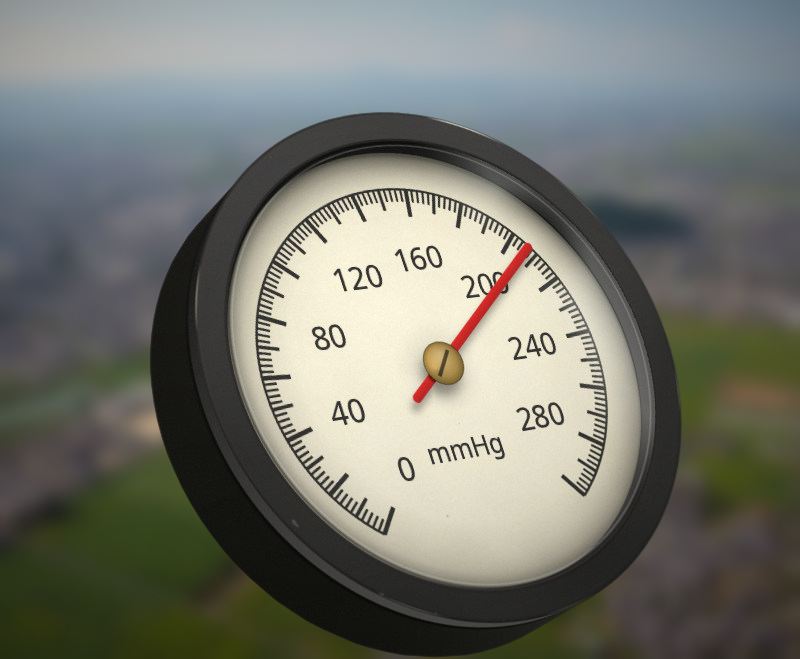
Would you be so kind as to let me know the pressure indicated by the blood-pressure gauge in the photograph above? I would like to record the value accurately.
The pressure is 206 mmHg
